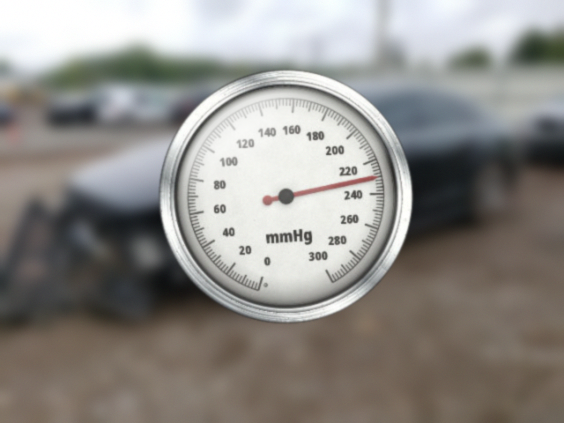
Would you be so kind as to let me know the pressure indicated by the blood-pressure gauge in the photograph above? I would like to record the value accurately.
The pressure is 230 mmHg
